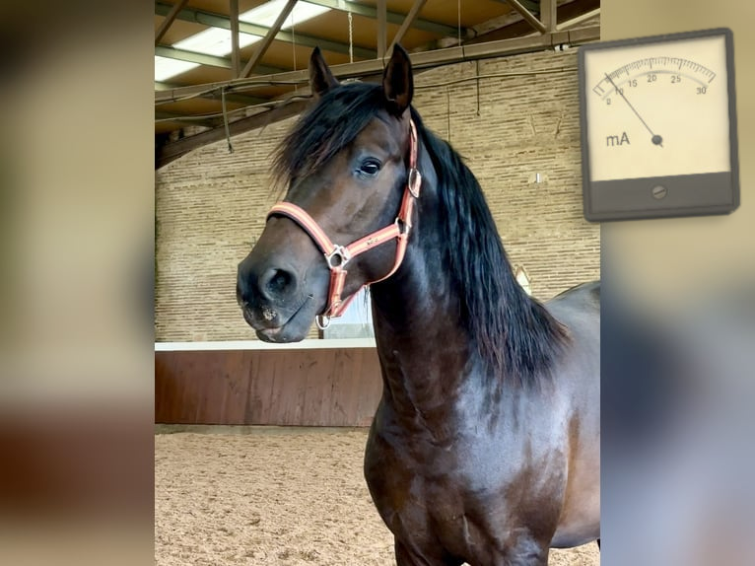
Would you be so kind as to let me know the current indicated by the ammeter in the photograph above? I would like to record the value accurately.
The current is 10 mA
